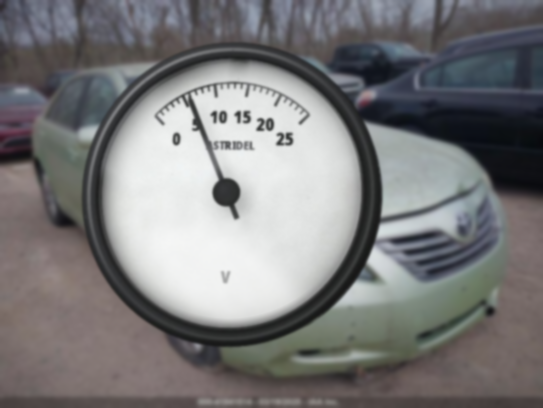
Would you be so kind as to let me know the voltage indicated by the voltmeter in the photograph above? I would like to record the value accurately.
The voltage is 6 V
